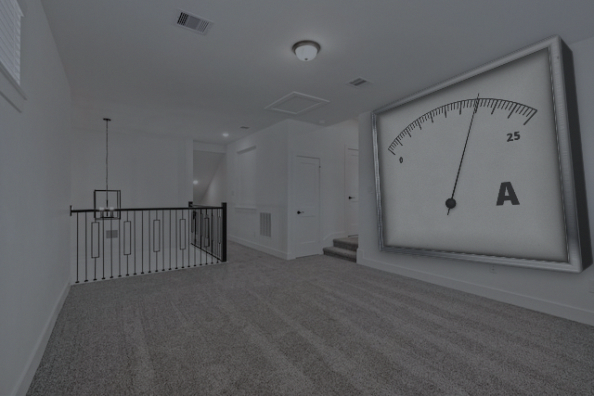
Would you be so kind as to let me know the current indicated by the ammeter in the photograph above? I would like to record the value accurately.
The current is 17.5 A
